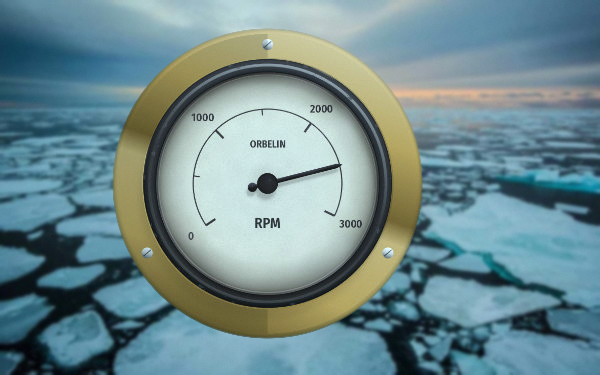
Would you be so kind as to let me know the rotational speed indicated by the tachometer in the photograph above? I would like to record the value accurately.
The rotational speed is 2500 rpm
